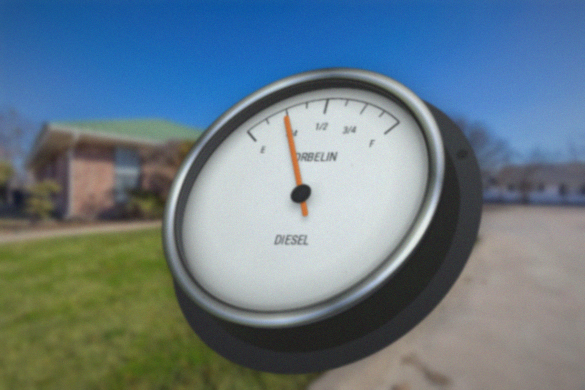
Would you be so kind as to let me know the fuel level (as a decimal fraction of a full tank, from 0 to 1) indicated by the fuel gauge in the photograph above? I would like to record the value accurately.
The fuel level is 0.25
